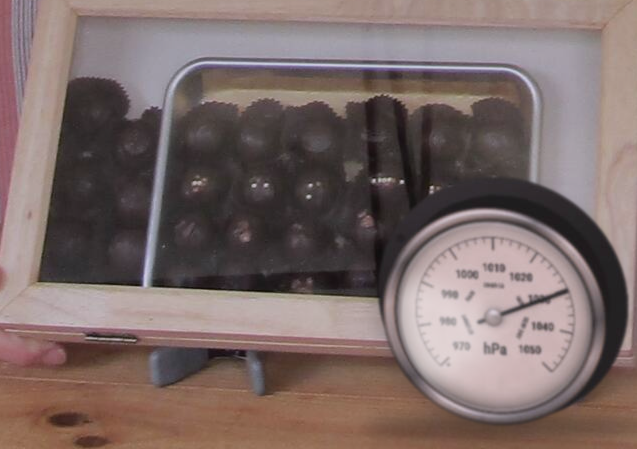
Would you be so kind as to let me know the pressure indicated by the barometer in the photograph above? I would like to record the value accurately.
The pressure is 1030 hPa
